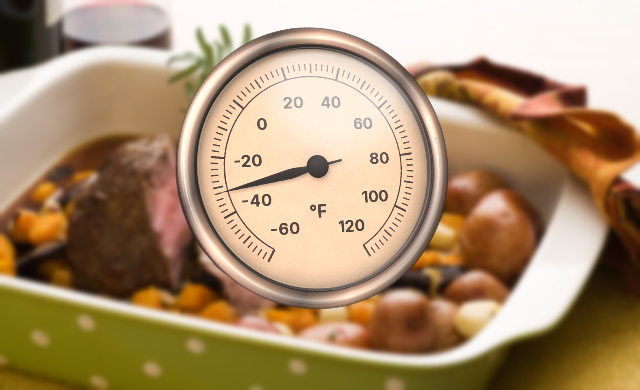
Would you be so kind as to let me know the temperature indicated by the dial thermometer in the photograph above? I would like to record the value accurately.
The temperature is -32 °F
